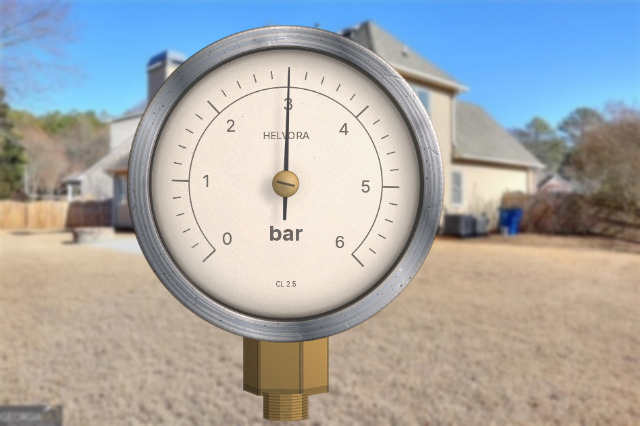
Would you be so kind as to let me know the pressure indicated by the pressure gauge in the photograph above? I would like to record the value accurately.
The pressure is 3 bar
